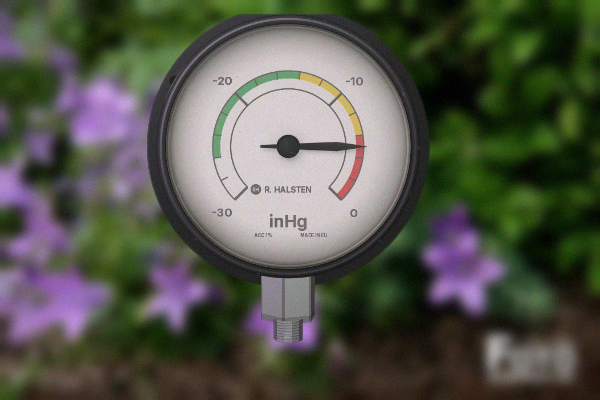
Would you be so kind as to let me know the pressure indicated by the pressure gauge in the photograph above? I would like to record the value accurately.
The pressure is -5 inHg
